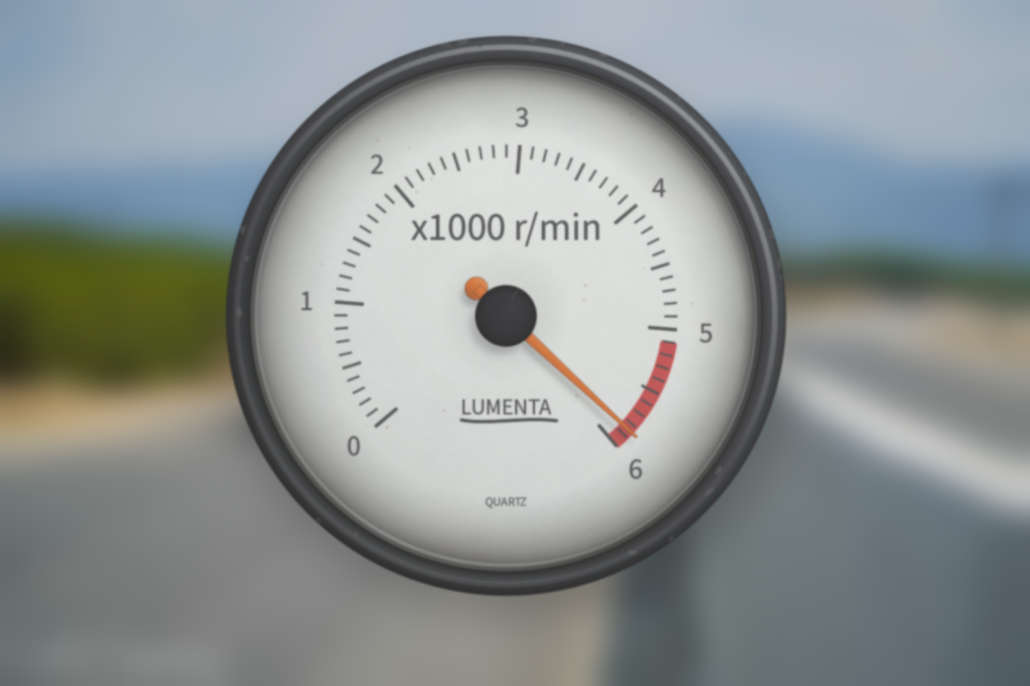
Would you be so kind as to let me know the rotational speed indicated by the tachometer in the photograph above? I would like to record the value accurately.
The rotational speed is 5850 rpm
